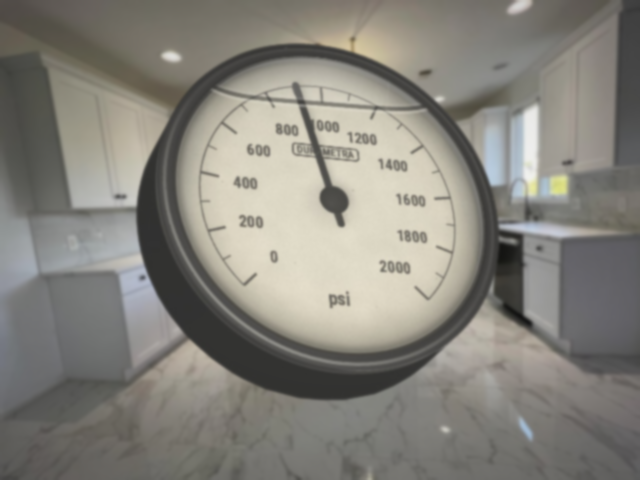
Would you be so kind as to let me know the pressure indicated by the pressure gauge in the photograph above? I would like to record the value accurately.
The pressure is 900 psi
